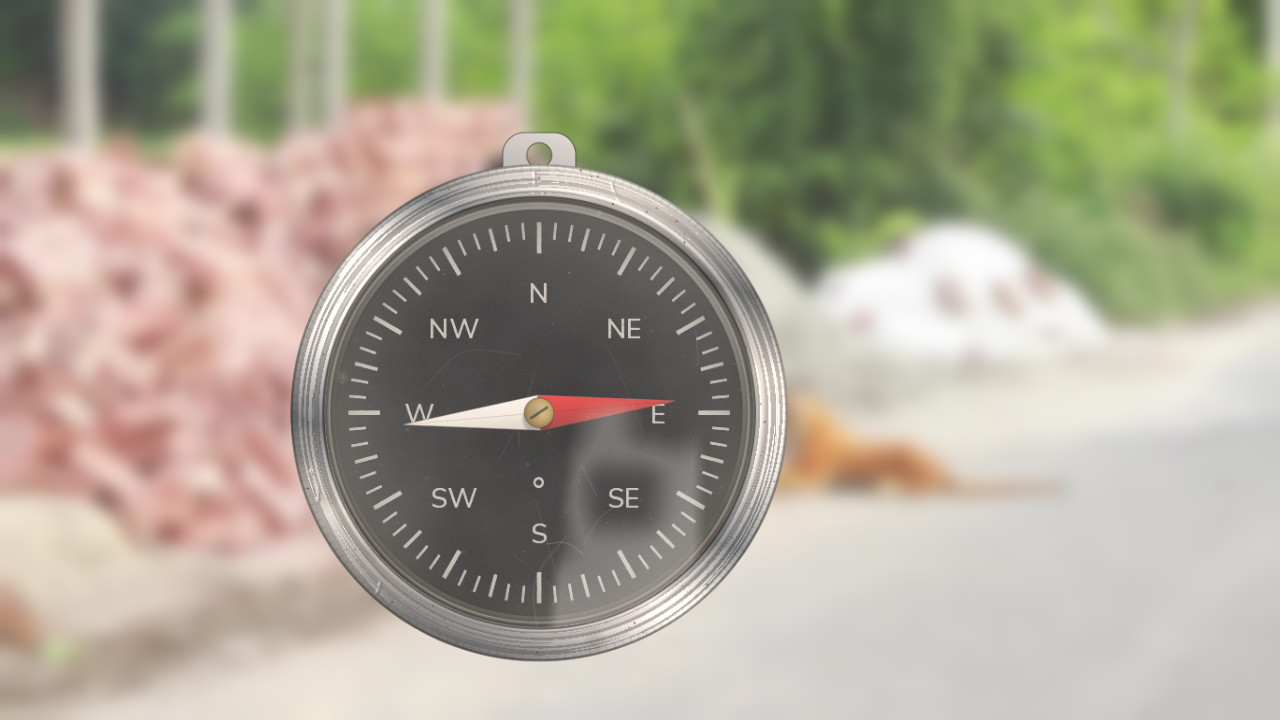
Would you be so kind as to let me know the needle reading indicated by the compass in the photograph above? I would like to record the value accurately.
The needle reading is 85 °
